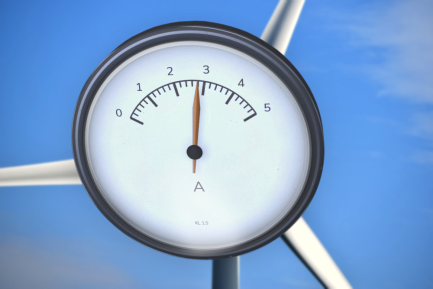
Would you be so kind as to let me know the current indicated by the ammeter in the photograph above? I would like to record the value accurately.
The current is 2.8 A
